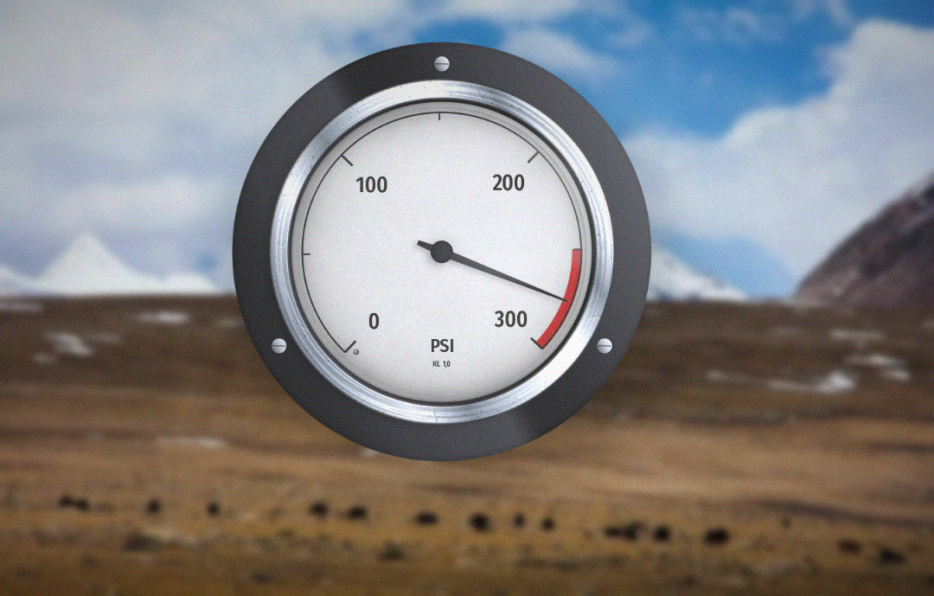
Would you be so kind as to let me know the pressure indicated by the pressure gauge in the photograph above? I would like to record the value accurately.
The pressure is 275 psi
